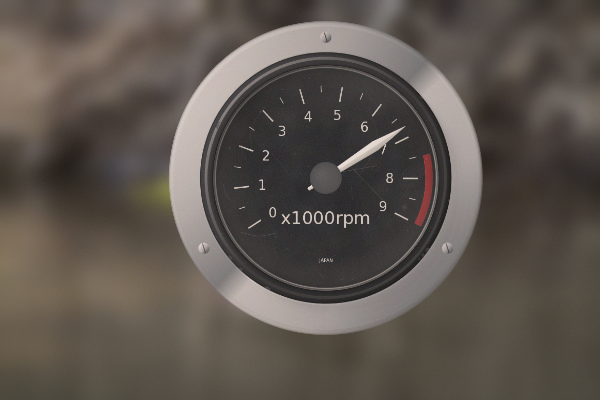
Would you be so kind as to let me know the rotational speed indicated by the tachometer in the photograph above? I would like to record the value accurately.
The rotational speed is 6750 rpm
